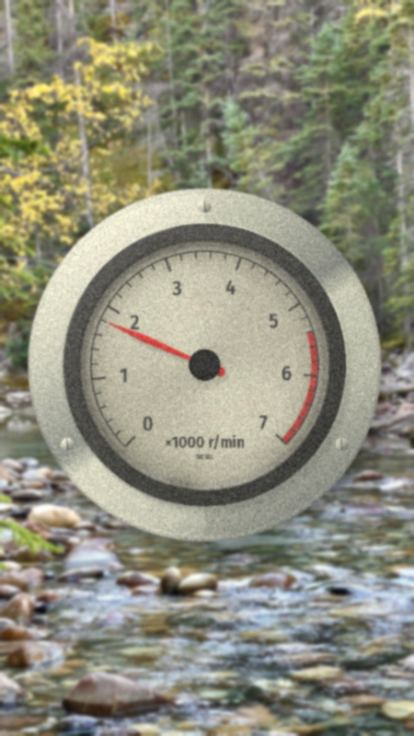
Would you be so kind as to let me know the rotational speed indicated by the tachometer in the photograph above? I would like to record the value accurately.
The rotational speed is 1800 rpm
